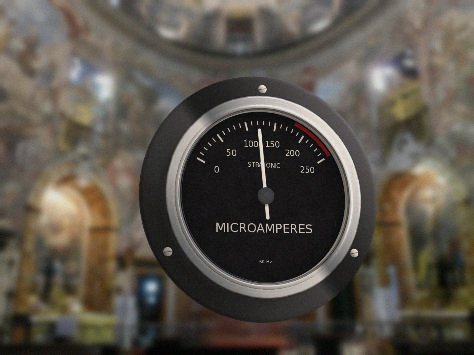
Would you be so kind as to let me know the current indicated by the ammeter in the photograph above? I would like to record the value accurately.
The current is 120 µA
